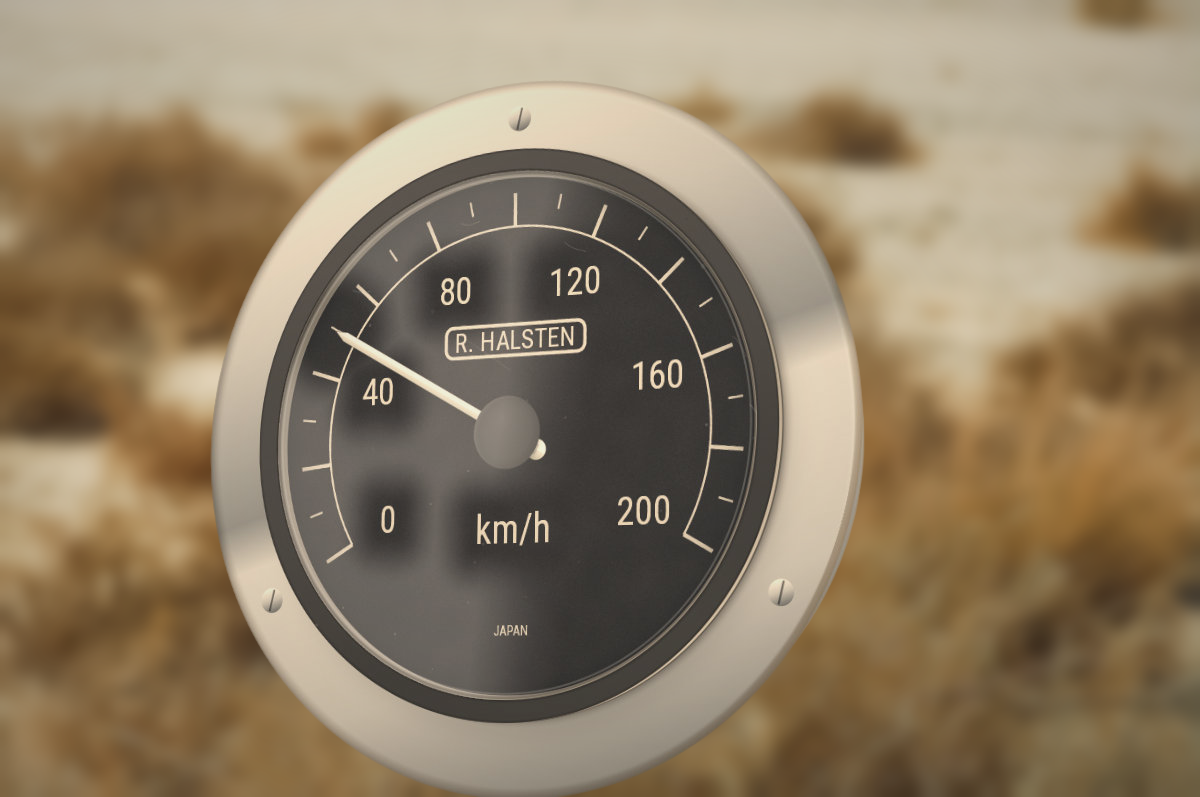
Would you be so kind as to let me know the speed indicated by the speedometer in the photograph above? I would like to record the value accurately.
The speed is 50 km/h
